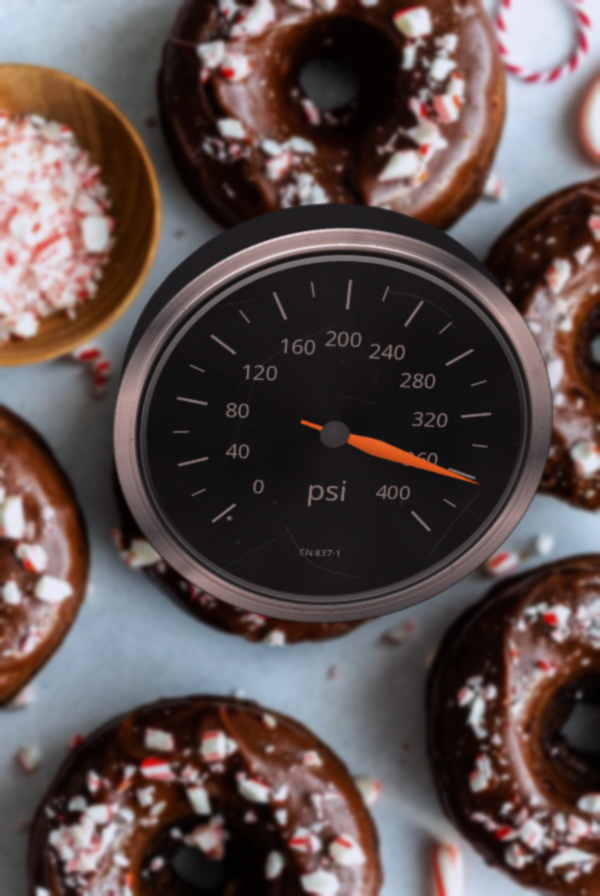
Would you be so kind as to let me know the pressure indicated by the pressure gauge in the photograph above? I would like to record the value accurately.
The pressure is 360 psi
